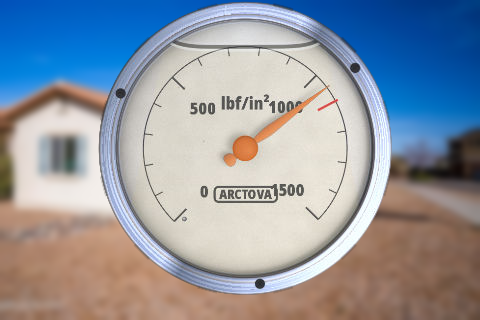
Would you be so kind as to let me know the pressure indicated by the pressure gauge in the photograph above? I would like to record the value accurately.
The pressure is 1050 psi
